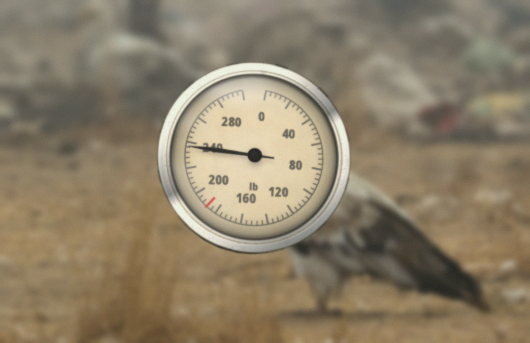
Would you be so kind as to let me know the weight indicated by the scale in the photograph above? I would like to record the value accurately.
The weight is 236 lb
